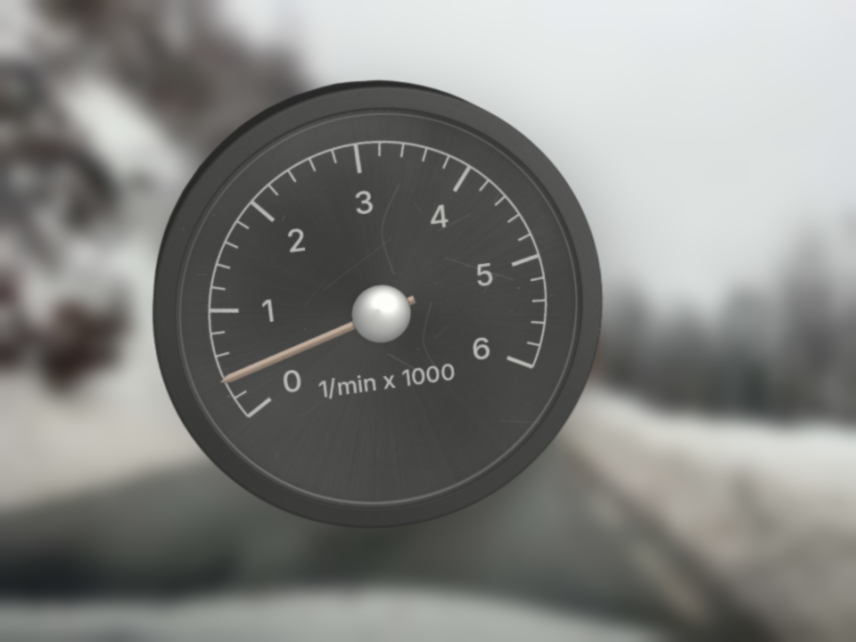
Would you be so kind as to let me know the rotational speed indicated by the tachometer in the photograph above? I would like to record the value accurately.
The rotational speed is 400 rpm
